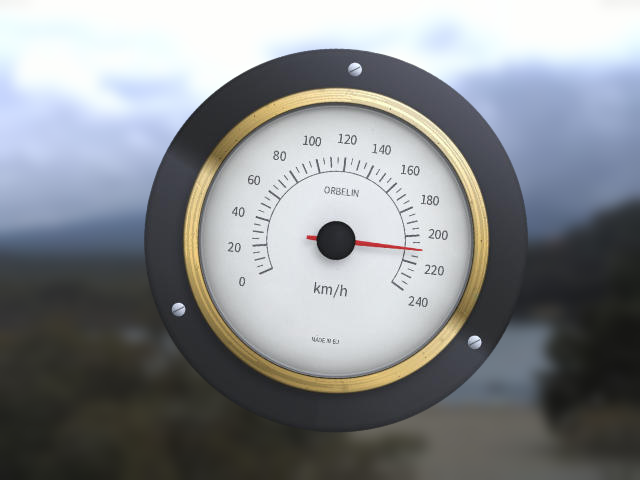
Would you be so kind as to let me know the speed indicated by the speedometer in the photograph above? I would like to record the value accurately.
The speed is 210 km/h
